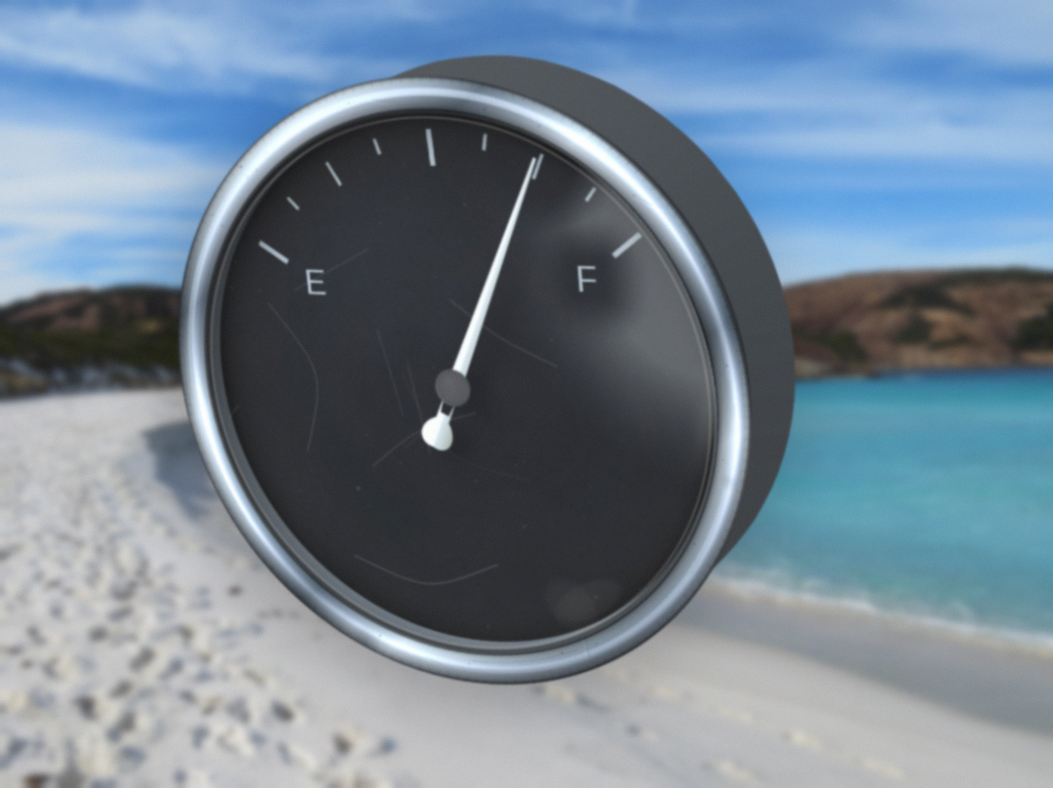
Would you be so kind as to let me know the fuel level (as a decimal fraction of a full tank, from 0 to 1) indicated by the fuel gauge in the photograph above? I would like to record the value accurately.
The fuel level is 0.75
